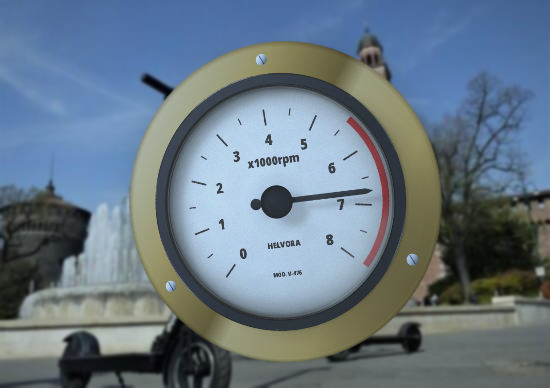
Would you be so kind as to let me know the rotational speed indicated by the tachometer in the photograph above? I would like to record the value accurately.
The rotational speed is 6750 rpm
